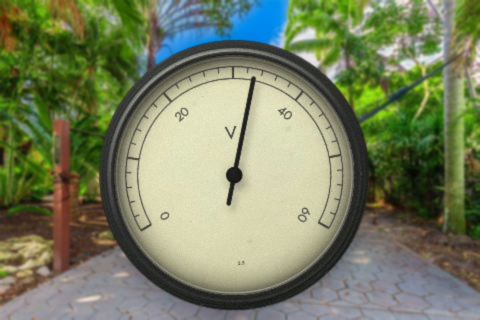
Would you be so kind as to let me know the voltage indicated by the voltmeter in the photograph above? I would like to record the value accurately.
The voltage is 33 V
